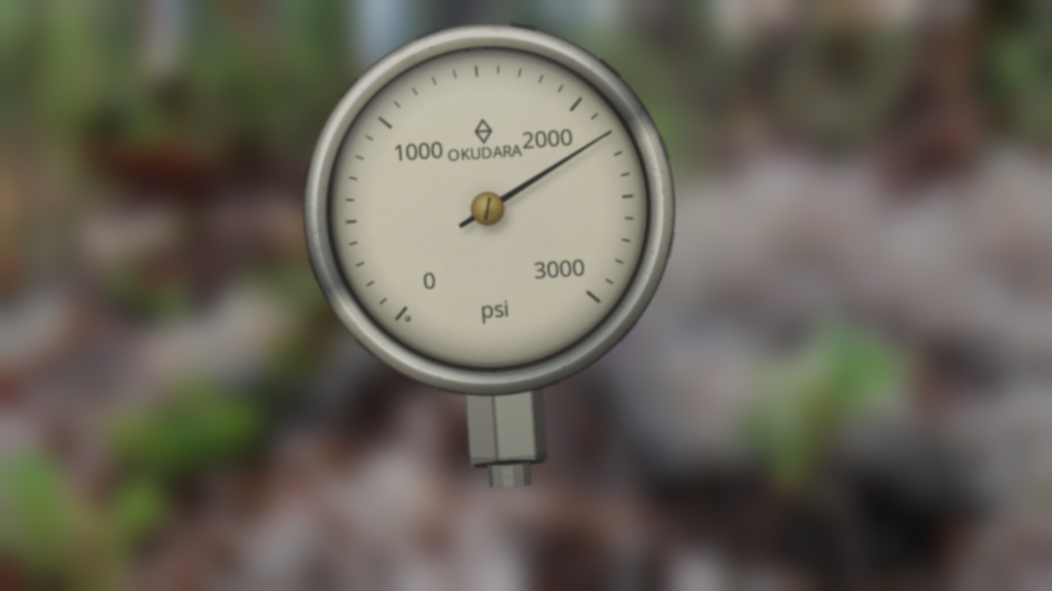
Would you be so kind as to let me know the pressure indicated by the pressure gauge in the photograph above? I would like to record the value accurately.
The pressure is 2200 psi
